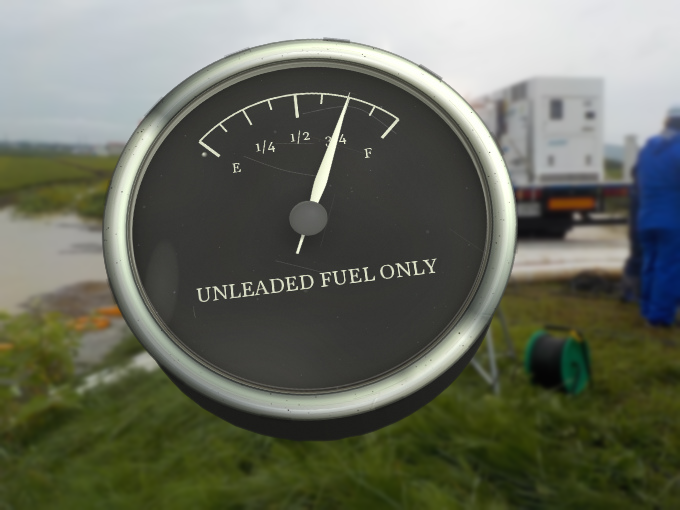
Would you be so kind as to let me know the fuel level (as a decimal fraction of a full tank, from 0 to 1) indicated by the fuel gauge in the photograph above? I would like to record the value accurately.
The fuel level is 0.75
